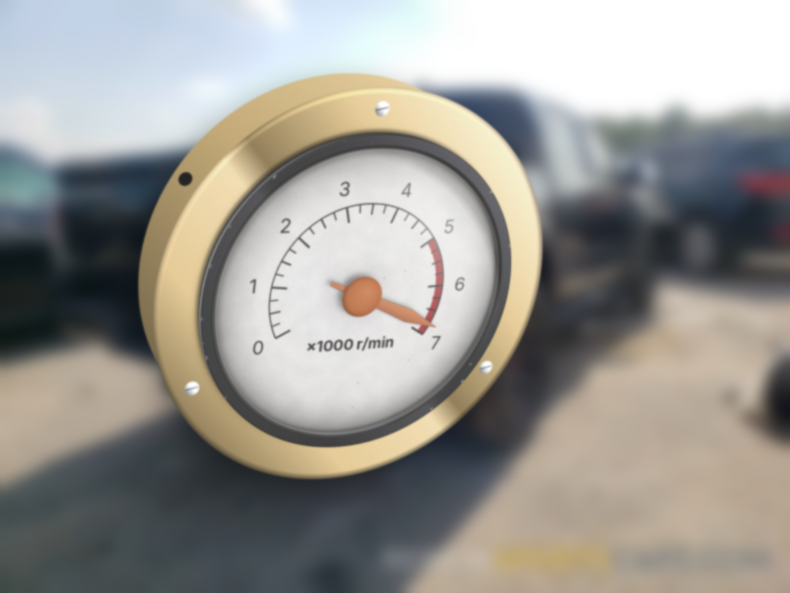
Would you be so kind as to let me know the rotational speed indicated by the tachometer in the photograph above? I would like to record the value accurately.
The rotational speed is 6750 rpm
